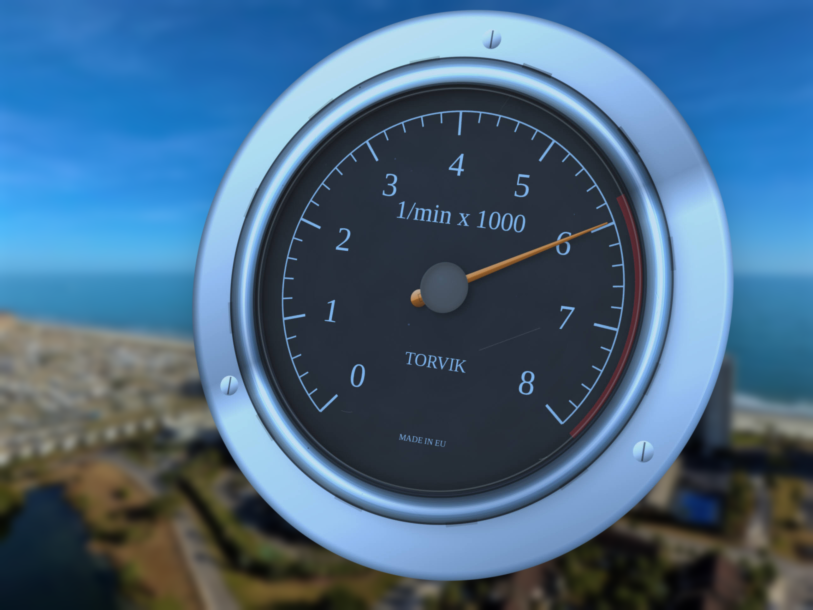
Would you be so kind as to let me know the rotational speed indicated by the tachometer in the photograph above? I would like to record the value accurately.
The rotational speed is 6000 rpm
